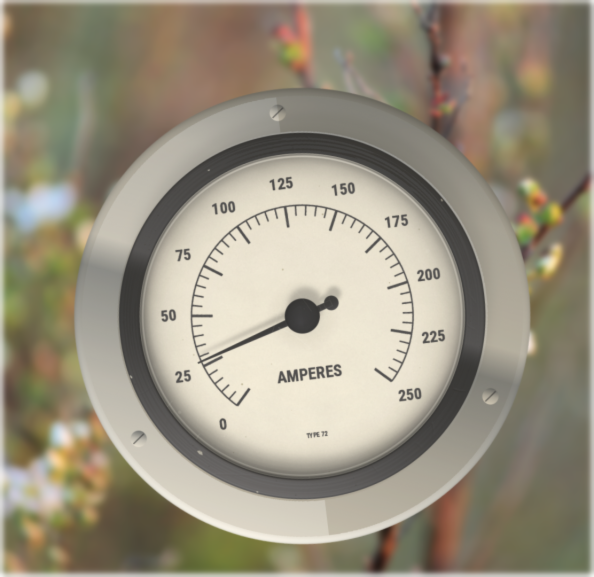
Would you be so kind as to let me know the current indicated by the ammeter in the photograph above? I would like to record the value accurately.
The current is 27.5 A
